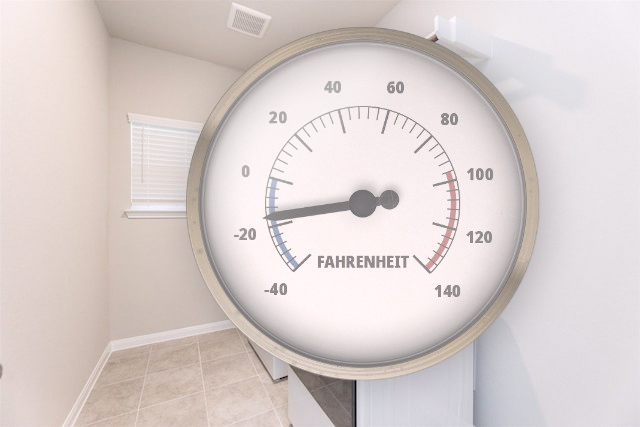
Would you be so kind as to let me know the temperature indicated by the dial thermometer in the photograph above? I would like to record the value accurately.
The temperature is -16 °F
